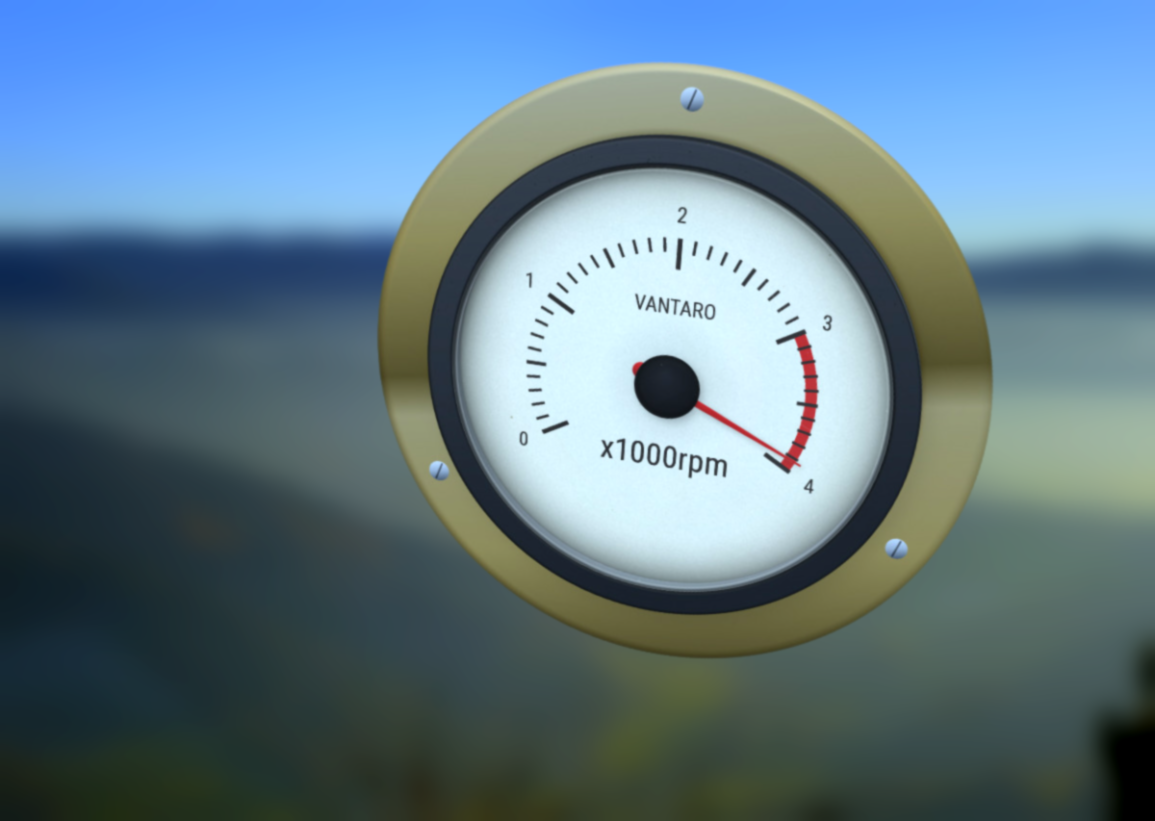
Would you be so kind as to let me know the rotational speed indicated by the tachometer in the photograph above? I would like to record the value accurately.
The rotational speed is 3900 rpm
